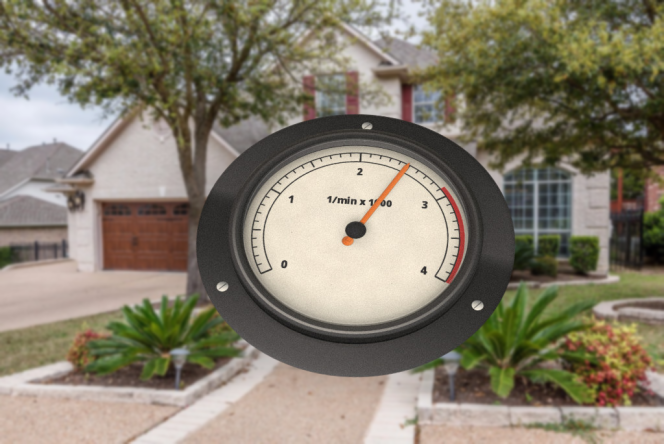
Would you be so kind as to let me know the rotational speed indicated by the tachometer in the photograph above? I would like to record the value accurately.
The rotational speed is 2500 rpm
